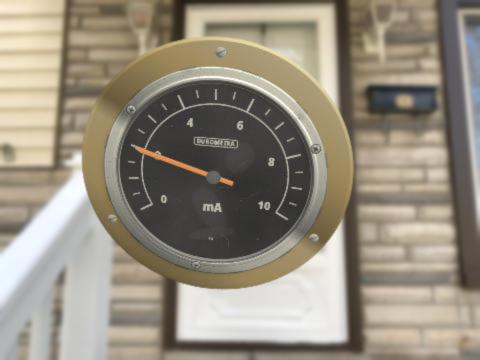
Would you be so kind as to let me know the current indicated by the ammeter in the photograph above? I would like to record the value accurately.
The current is 2 mA
